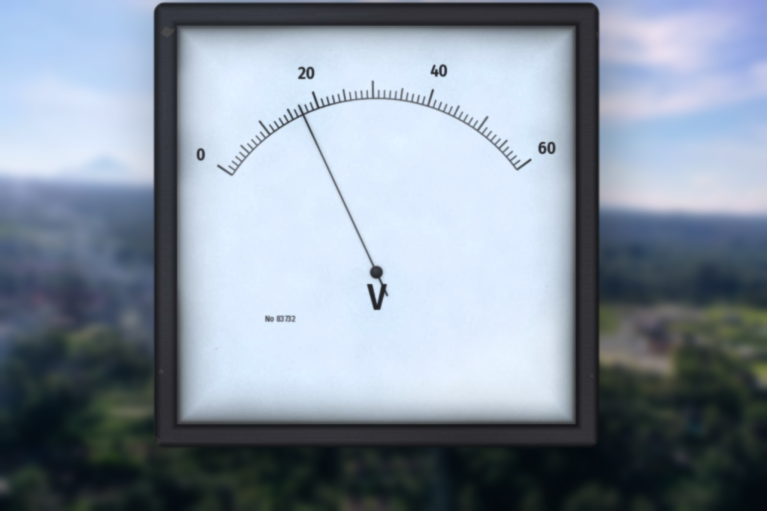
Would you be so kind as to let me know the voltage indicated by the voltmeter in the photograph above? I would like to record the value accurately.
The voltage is 17 V
